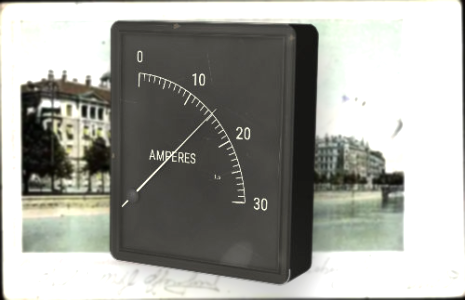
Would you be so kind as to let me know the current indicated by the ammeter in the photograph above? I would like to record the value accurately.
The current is 15 A
